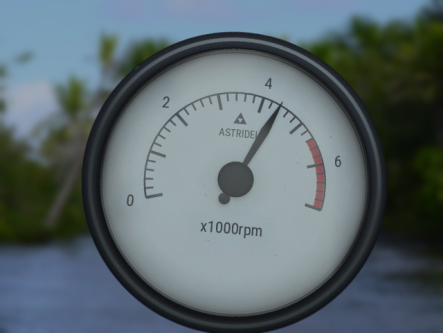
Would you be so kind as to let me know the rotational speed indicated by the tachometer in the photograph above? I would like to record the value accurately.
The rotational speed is 4400 rpm
